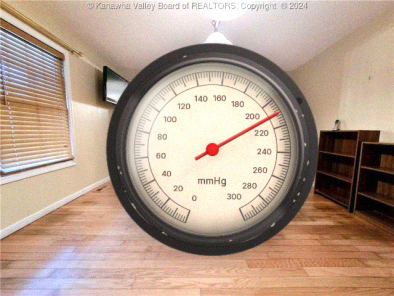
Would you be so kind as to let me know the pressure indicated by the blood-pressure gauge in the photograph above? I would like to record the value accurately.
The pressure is 210 mmHg
